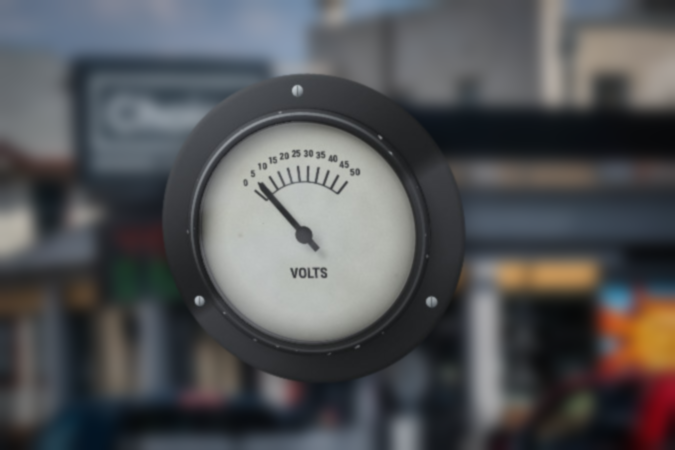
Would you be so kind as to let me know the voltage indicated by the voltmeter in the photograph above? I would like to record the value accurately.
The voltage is 5 V
